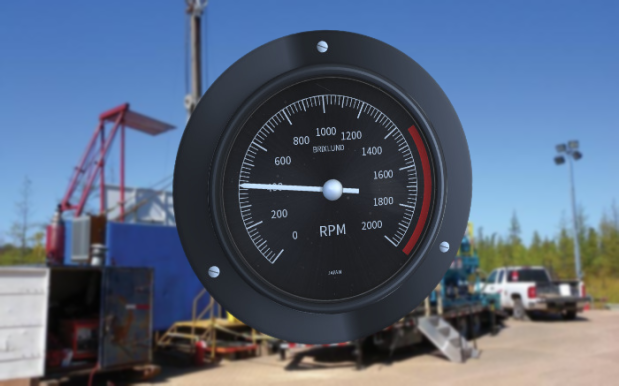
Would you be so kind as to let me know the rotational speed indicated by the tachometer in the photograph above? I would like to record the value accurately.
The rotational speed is 400 rpm
